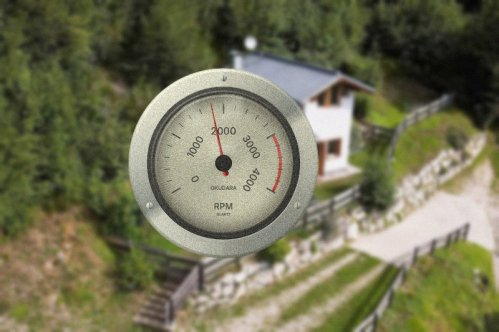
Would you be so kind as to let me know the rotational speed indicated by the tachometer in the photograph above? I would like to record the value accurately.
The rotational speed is 1800 rpm
